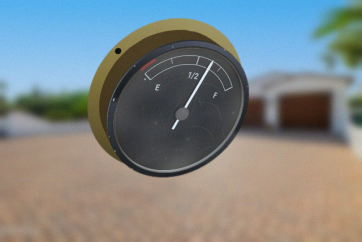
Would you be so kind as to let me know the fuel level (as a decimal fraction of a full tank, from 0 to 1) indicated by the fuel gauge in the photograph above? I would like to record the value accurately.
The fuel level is 0.625
